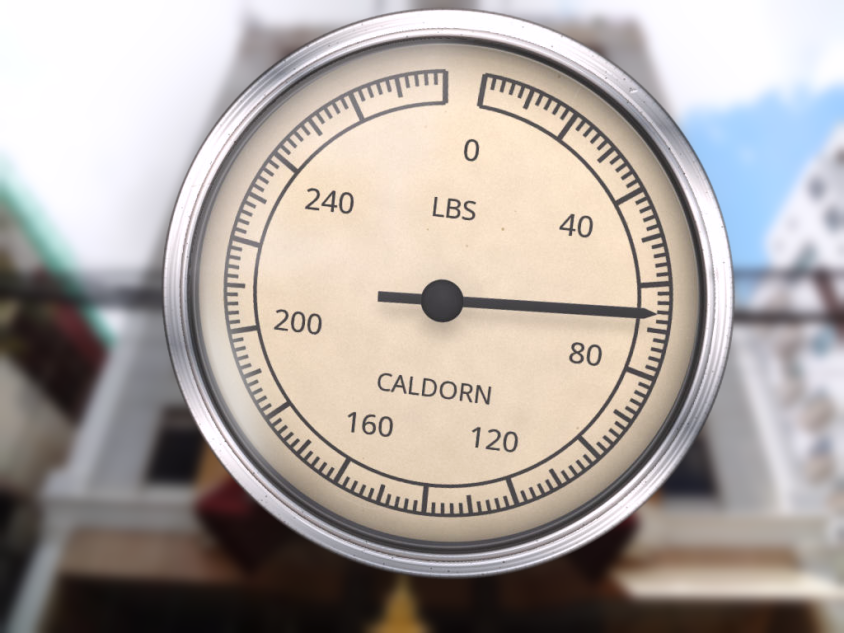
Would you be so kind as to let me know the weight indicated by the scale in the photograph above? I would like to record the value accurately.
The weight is 66 lb
